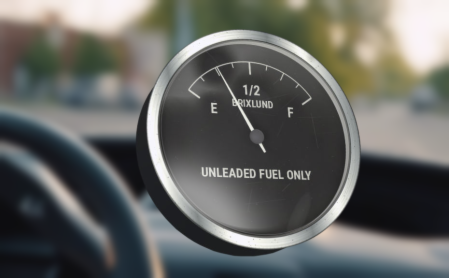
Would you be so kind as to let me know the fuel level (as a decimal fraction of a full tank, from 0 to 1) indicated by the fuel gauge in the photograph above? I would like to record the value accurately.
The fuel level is 0.25
